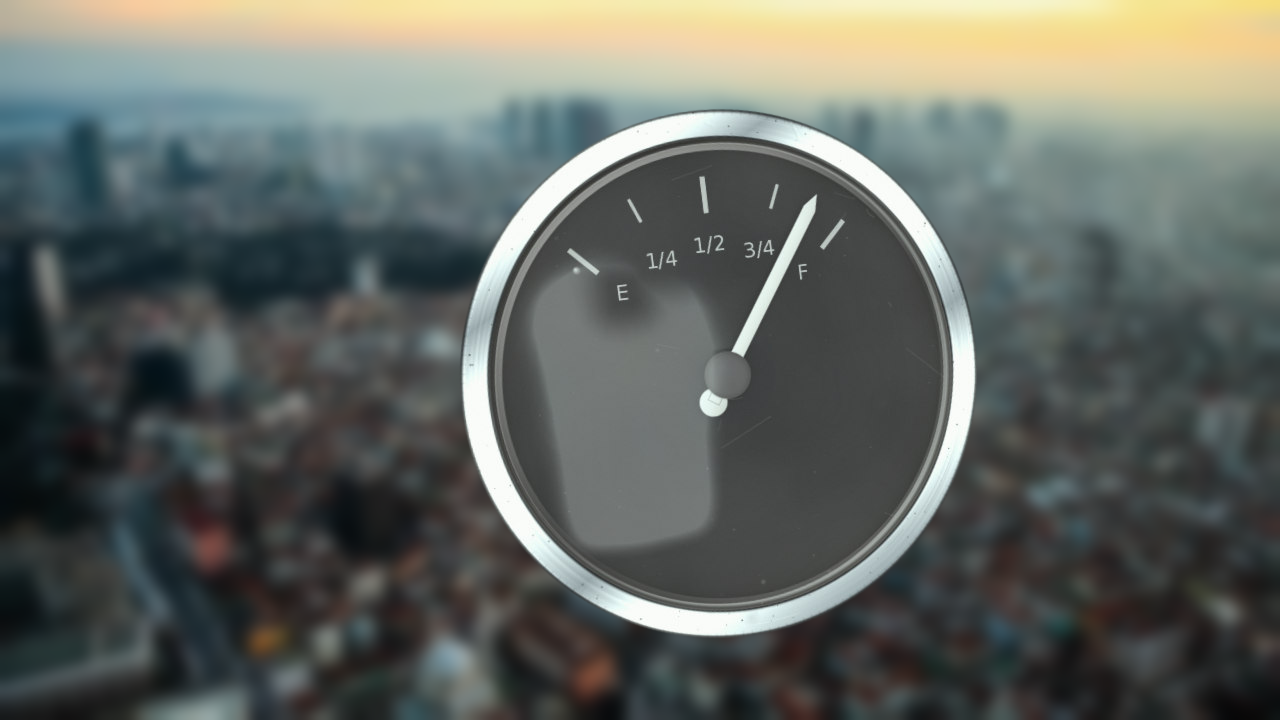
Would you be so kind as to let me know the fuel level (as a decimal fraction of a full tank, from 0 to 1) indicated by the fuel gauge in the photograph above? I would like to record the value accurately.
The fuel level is 0.875
